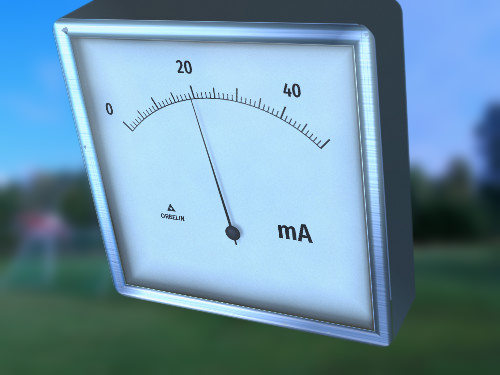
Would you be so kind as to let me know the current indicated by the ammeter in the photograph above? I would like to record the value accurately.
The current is 20 mA
